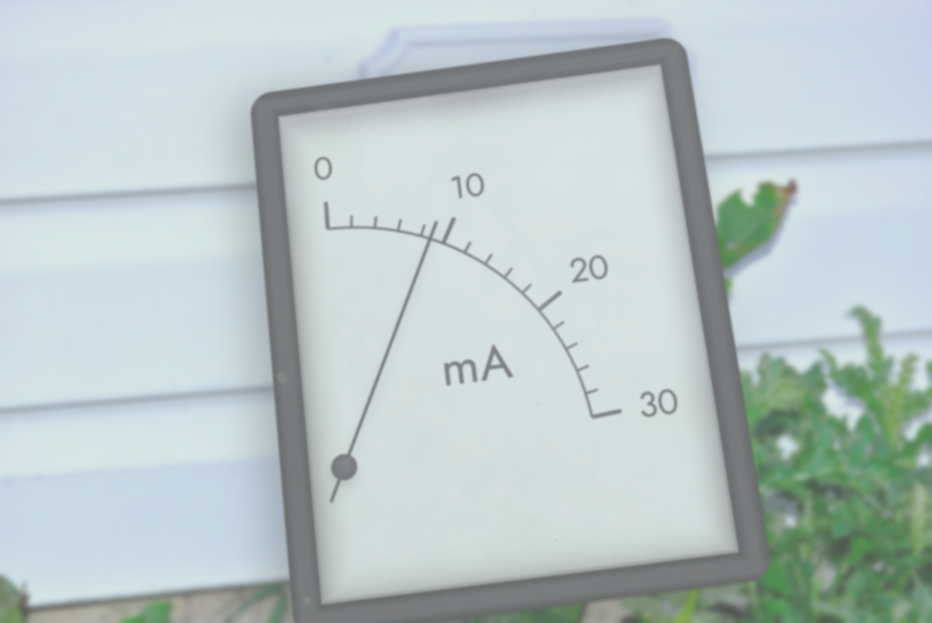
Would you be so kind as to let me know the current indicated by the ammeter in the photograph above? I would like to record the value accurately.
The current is 9 mA
